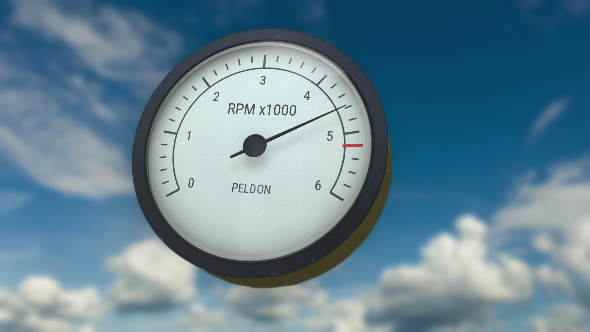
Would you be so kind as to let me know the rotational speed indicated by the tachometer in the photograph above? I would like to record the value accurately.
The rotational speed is 4600 rpm
